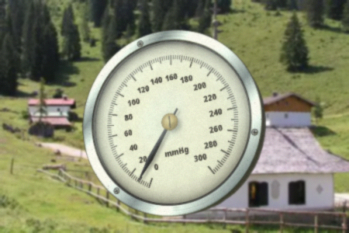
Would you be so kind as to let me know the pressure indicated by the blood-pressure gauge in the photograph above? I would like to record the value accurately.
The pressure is 10 mmHg
